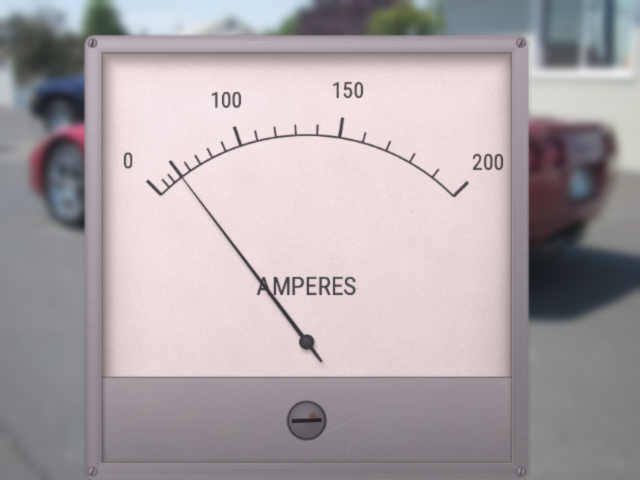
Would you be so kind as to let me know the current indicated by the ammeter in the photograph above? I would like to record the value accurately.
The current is 50 A
